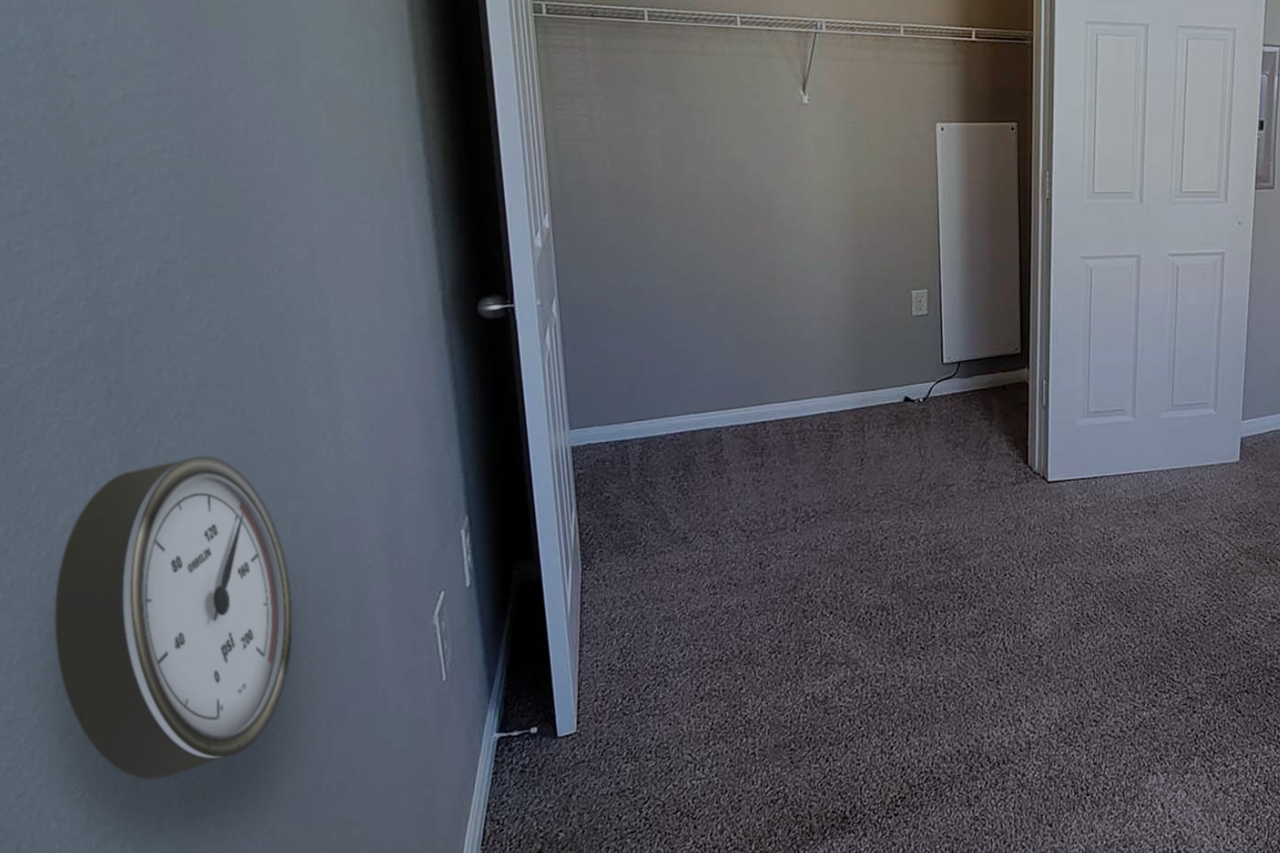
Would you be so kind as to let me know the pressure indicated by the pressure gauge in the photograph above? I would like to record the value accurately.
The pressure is 140 psi
